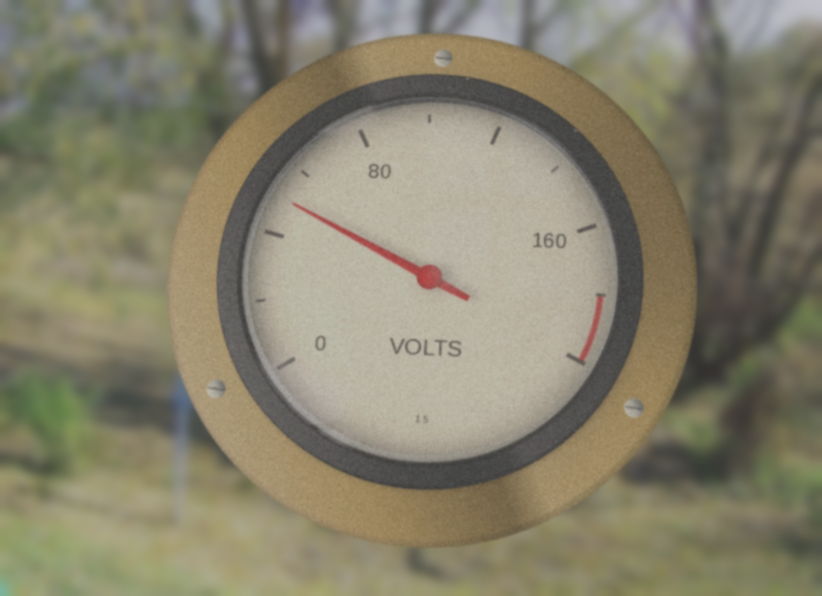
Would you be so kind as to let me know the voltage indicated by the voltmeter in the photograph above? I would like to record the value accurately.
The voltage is 50 V
